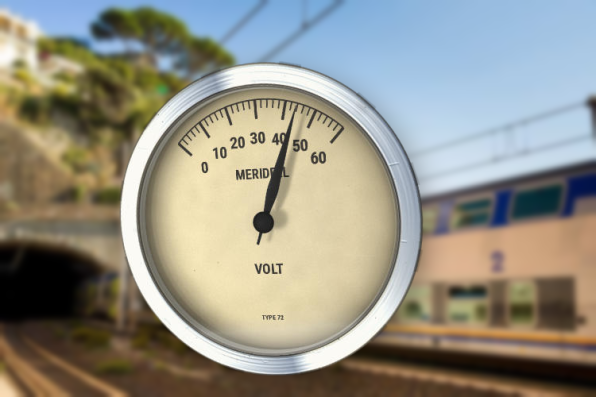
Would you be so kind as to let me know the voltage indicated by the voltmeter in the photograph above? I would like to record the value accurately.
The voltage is 44 V
